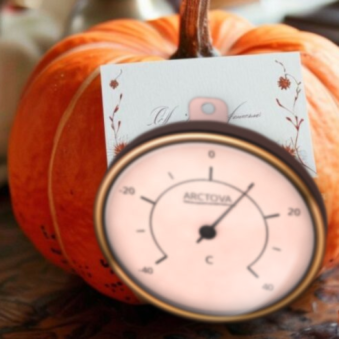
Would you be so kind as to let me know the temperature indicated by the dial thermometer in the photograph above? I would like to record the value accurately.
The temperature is 10 °C
